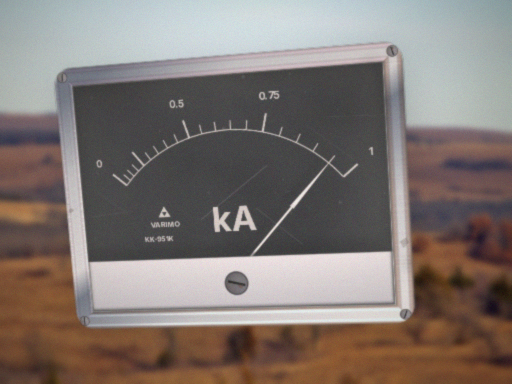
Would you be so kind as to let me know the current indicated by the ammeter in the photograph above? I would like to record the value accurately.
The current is 0.95 kA
